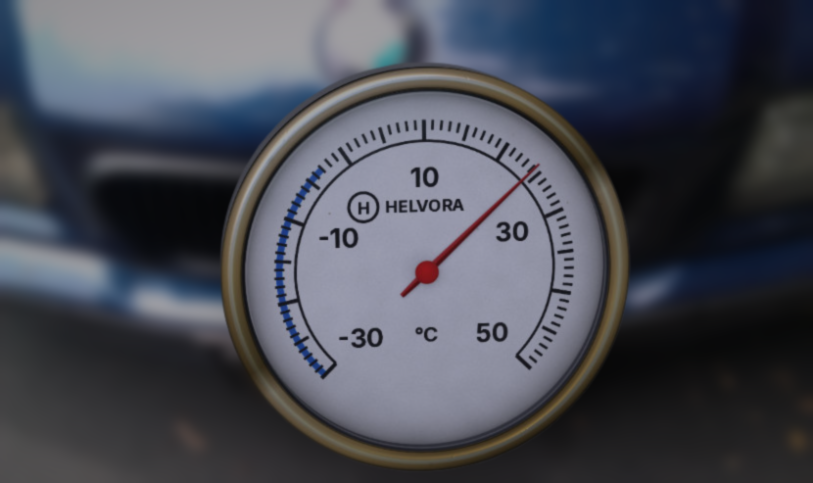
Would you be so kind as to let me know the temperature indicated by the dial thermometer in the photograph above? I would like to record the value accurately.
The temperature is 24 °C
